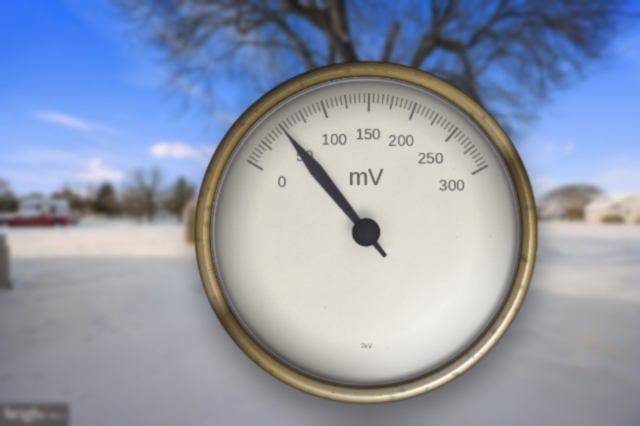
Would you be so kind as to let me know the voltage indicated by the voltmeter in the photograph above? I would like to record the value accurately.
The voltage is 50 mV
